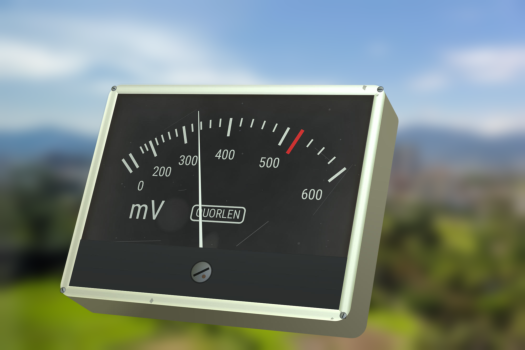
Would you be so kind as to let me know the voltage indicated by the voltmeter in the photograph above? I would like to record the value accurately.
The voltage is 340 mV
